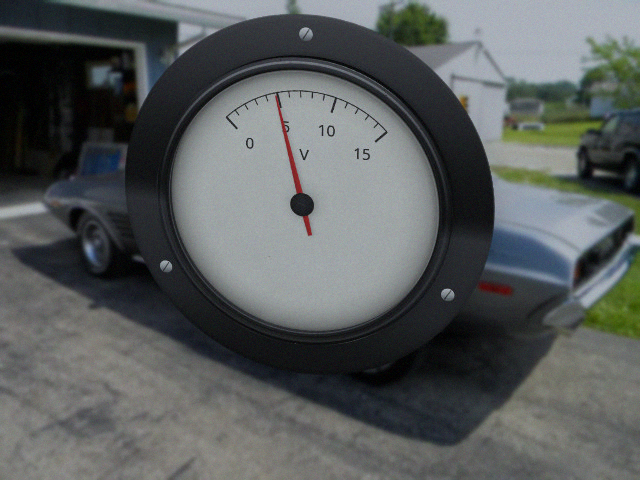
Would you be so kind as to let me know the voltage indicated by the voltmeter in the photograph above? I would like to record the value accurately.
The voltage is 5 V
